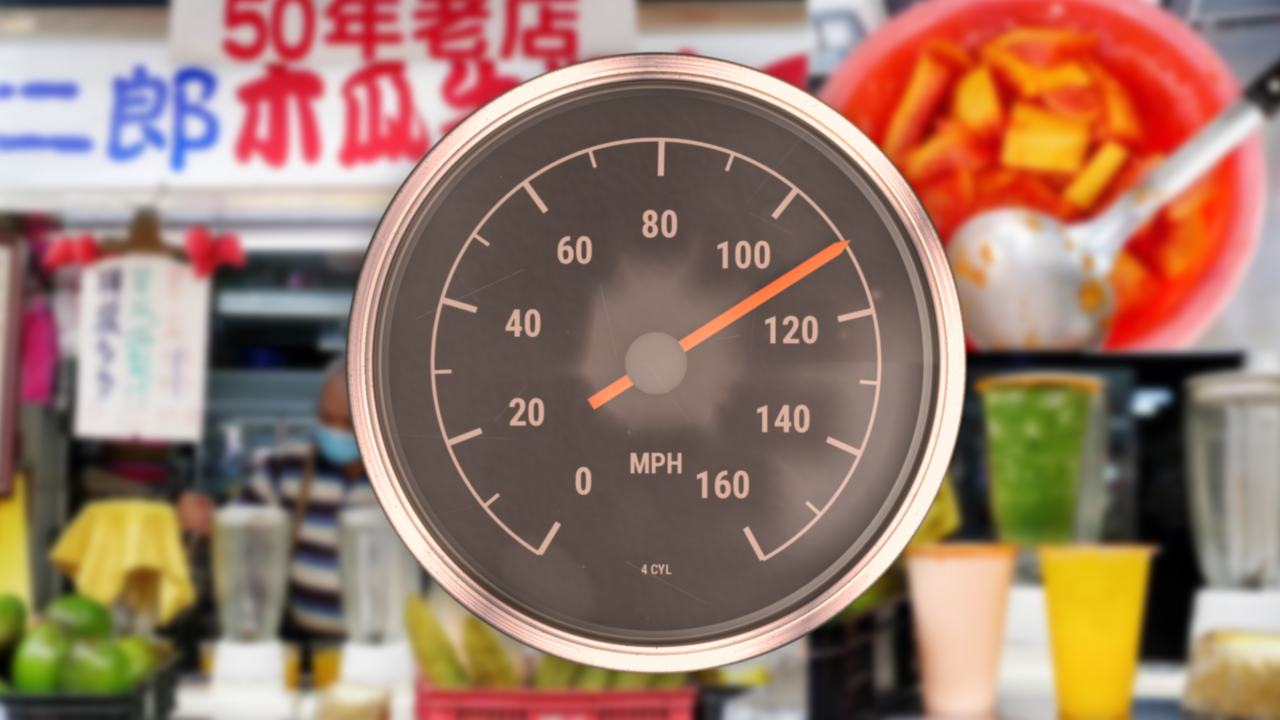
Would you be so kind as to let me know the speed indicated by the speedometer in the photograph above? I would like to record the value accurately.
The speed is 110 mph
